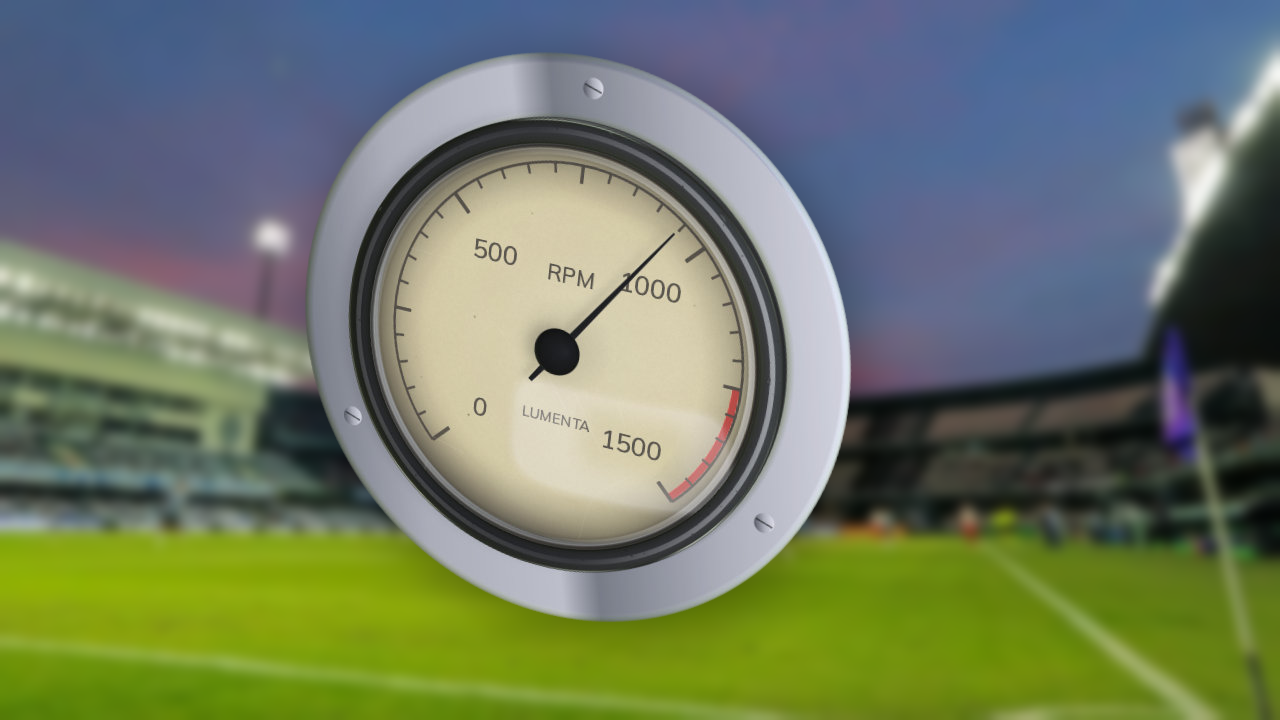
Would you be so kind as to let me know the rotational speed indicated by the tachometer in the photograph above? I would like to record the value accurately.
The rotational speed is 950 rpm
